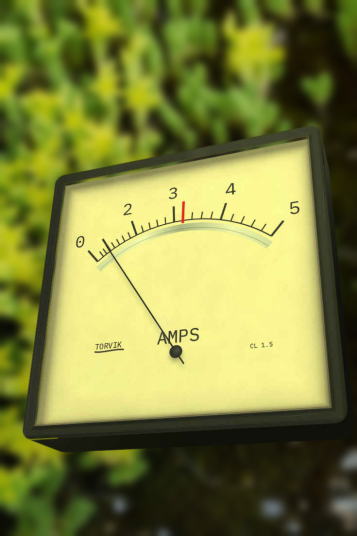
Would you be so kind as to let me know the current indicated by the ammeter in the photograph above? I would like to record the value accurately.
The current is 1 A
